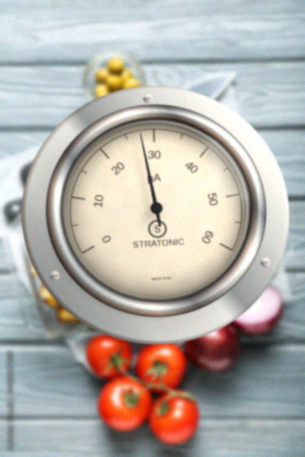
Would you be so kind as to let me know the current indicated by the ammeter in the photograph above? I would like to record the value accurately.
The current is 27.5 µA
